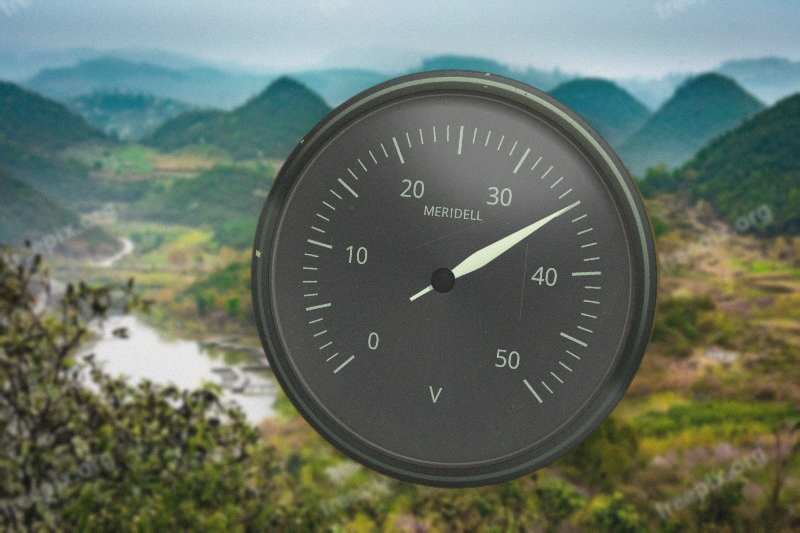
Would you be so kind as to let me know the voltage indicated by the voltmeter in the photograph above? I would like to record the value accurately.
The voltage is 35 V
